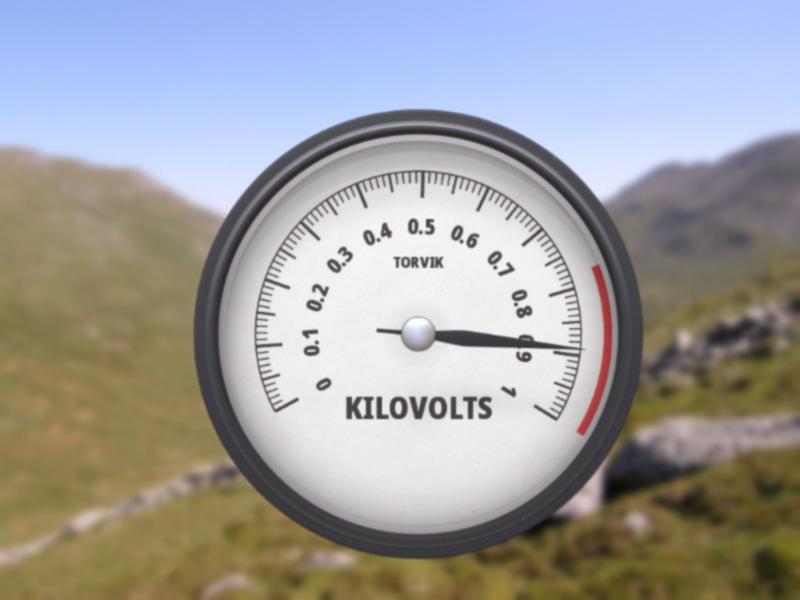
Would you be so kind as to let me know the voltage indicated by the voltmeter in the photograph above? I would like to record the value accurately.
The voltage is 0.89 kV
